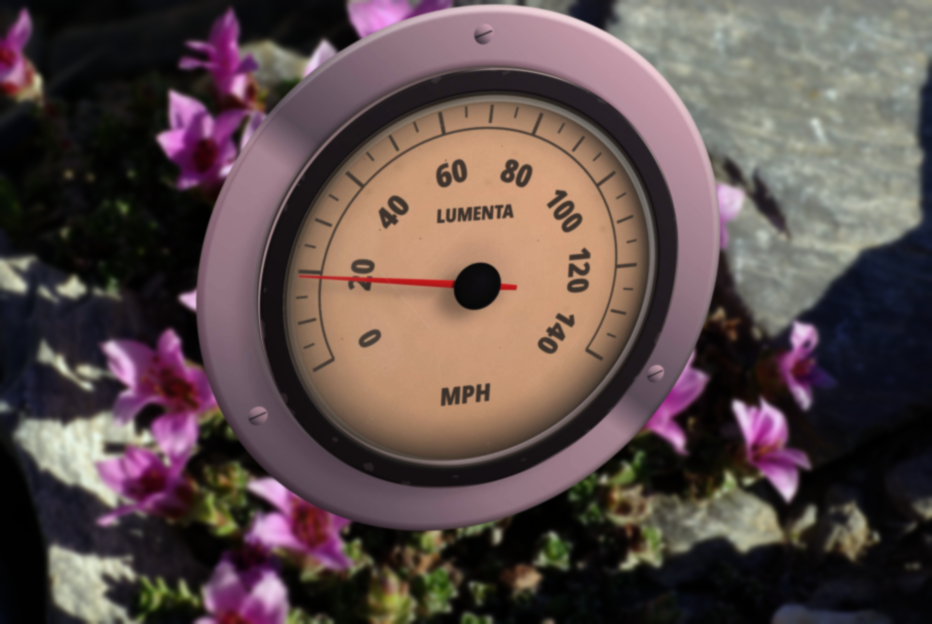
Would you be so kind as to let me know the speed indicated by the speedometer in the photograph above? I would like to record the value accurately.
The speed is 20 mph
